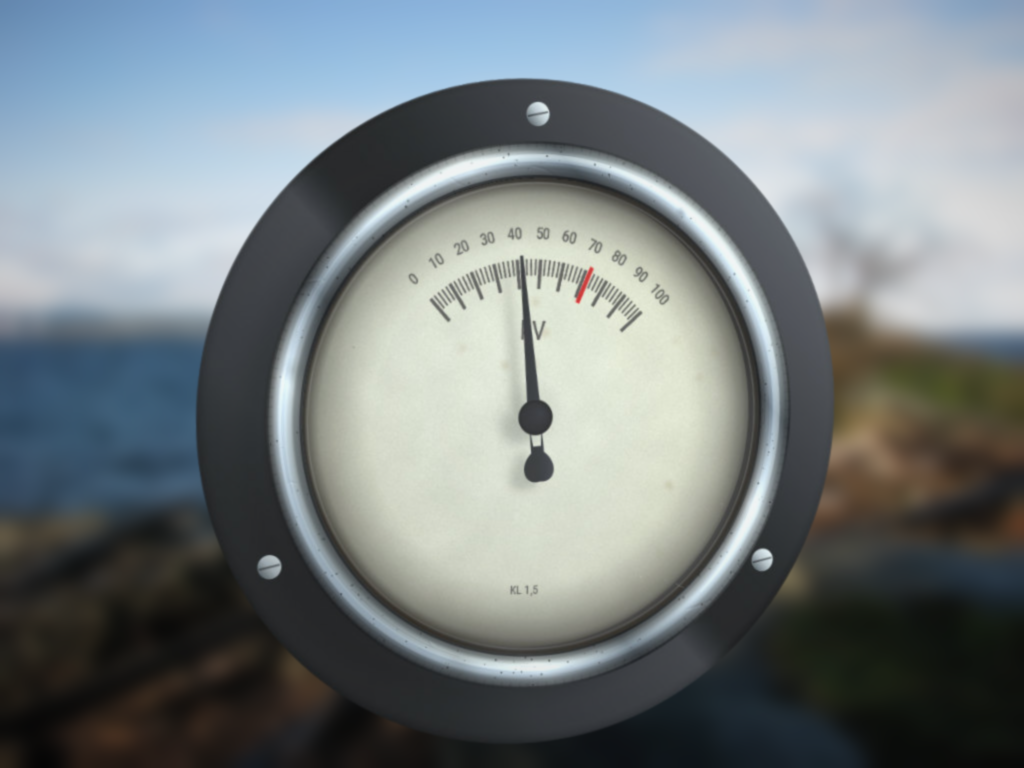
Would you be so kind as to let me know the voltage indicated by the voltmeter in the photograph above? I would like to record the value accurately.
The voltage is 40 kV
